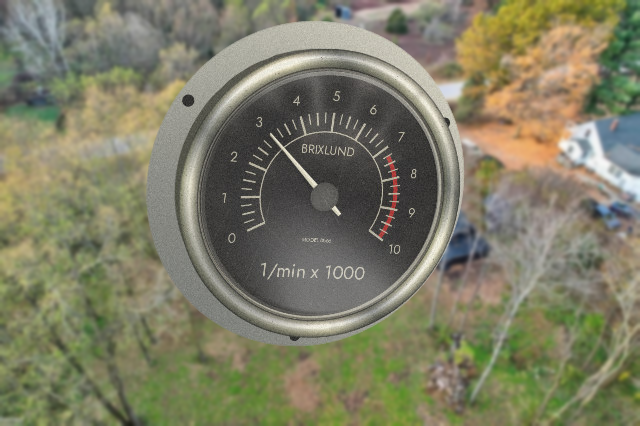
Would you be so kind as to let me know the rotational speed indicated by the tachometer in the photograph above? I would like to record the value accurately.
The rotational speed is 3000 rpm
